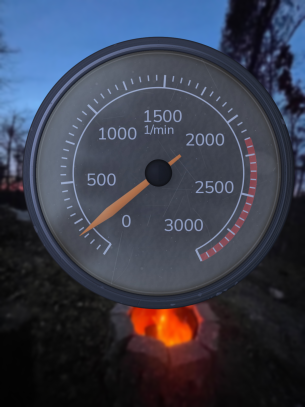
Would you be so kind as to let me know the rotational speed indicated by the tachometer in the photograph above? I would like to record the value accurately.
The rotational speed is 175 rpm
